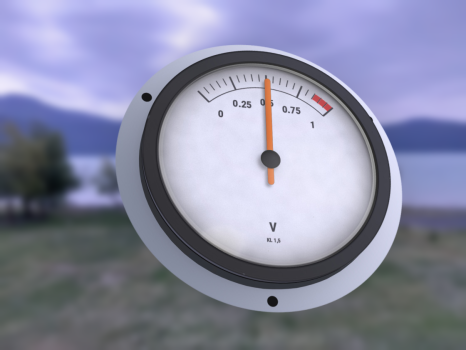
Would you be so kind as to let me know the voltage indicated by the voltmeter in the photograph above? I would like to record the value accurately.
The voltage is 0.5 V
